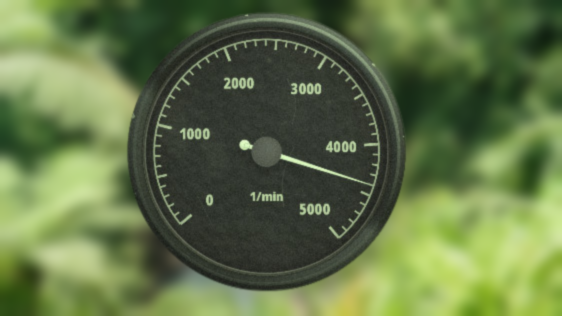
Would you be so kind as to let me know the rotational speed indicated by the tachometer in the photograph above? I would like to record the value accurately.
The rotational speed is 4400 rpm
